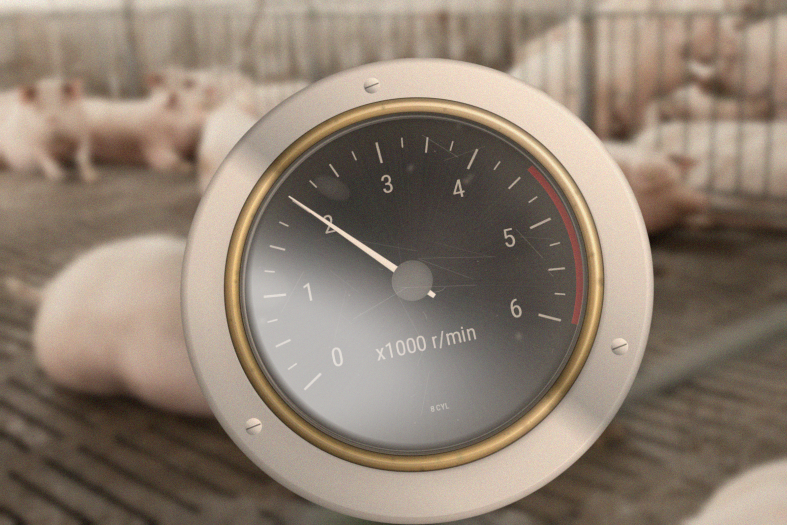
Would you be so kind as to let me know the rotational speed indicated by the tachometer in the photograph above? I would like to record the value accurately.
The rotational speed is 2000 rpm
